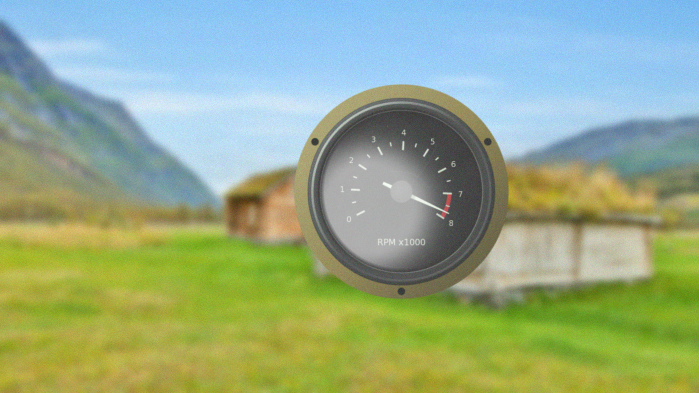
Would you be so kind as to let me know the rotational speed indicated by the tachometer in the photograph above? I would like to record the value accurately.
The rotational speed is 7750 rpm
